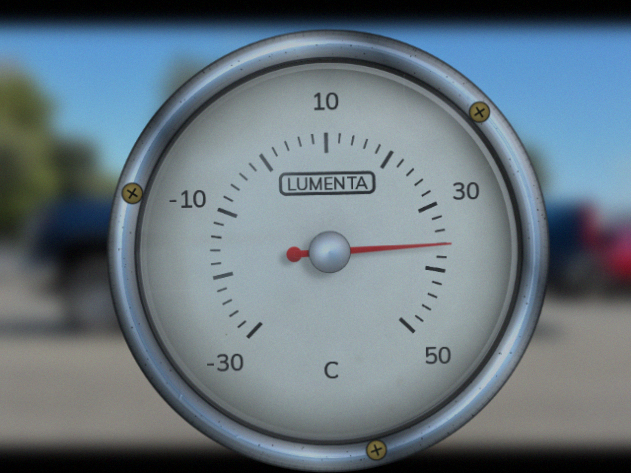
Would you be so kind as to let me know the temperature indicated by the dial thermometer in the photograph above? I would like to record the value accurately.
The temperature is 36 °C
